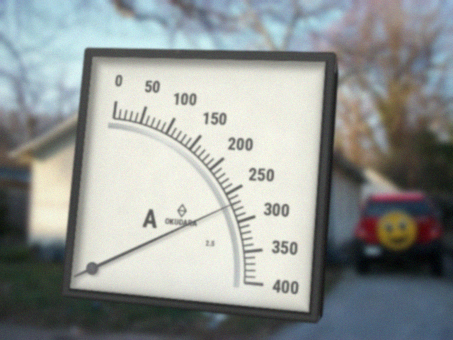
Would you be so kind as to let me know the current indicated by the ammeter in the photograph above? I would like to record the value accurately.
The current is 270 A
